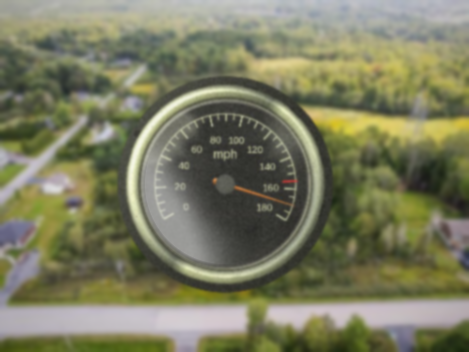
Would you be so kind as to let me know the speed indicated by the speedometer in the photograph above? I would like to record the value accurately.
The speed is 170 mph
